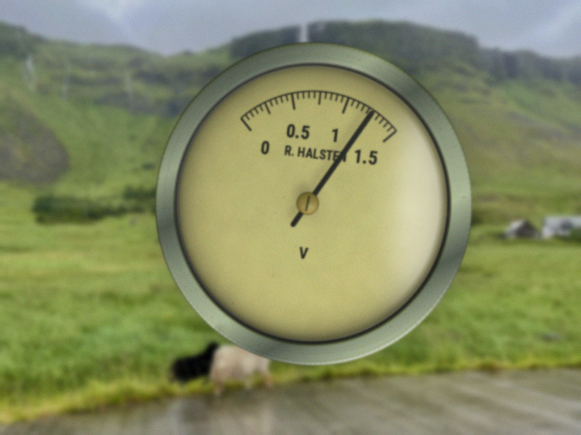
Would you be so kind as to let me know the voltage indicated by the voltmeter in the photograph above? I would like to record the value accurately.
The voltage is 1.25 V
